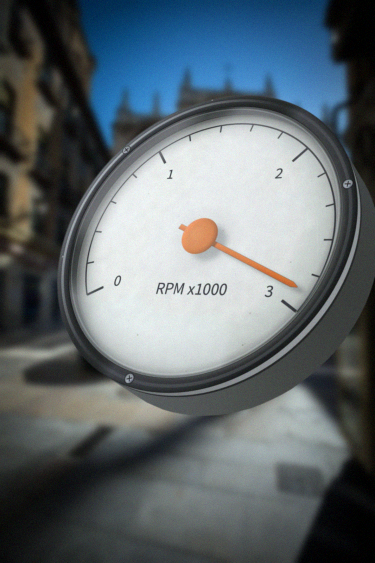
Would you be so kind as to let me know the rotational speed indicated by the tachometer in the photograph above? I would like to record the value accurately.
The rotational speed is 2900 rpm
